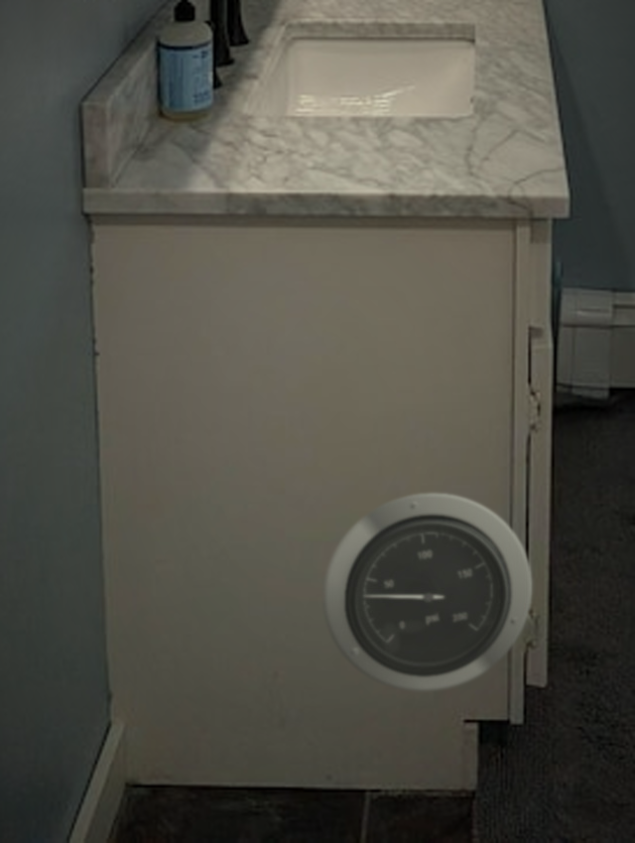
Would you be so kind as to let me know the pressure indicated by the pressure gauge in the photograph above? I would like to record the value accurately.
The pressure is 40 psi
